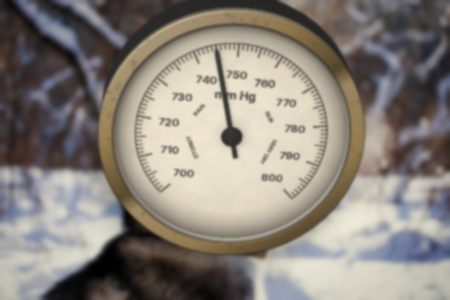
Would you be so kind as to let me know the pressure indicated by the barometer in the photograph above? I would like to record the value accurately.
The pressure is 745 mmHg
